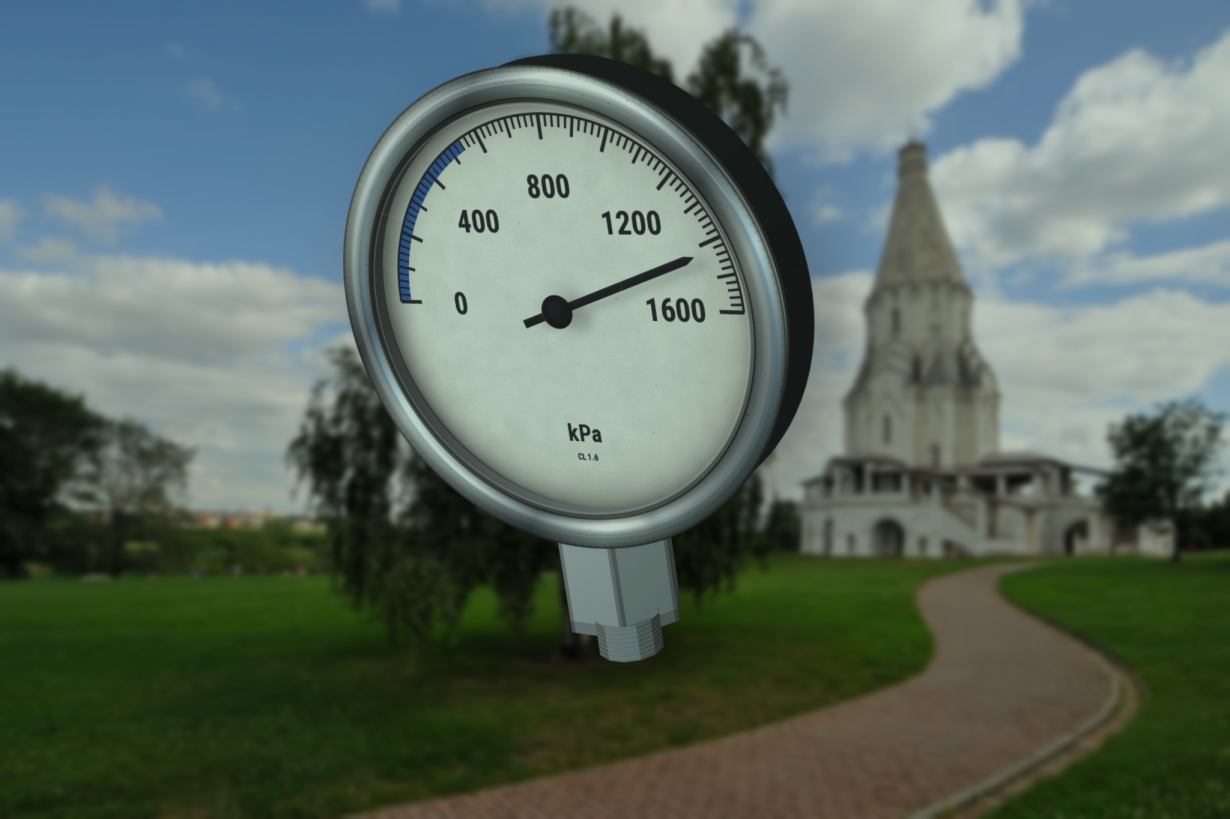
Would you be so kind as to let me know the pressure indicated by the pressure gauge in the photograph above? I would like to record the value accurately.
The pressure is 1420 kPa
